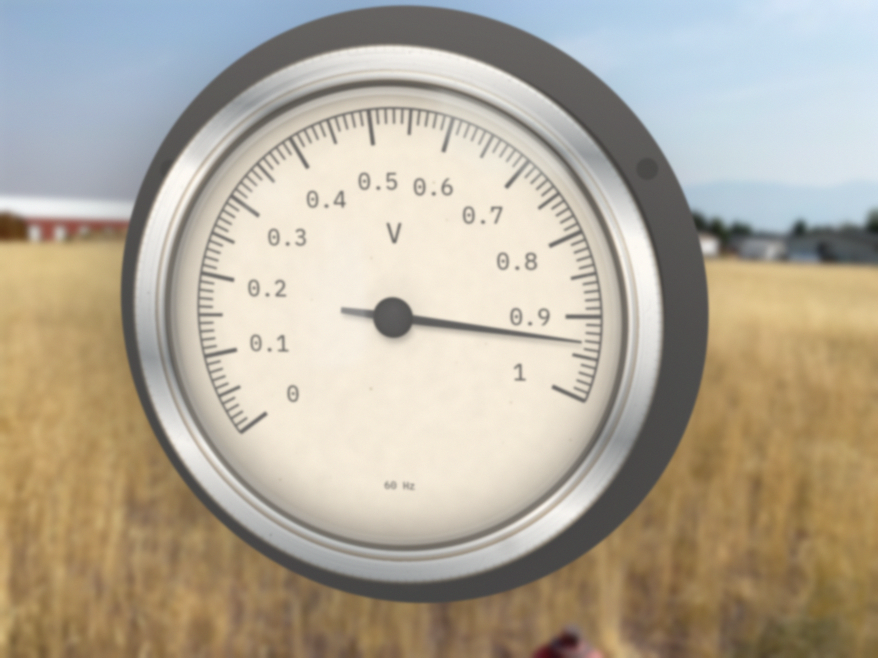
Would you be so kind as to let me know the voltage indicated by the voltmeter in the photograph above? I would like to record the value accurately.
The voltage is 0.93 V
